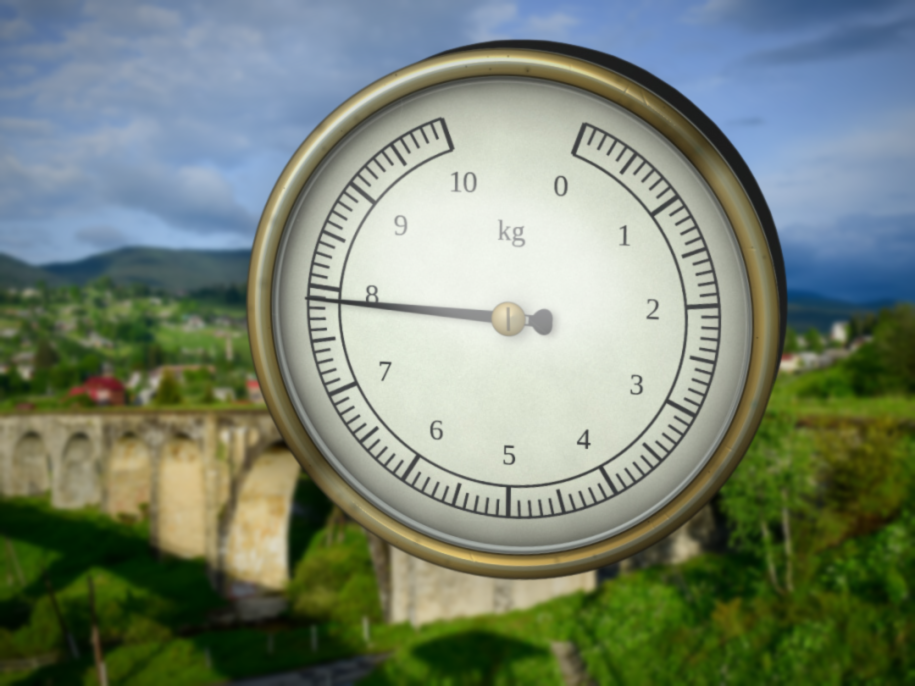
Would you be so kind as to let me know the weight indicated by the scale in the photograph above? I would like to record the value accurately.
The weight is 7.9 kg
